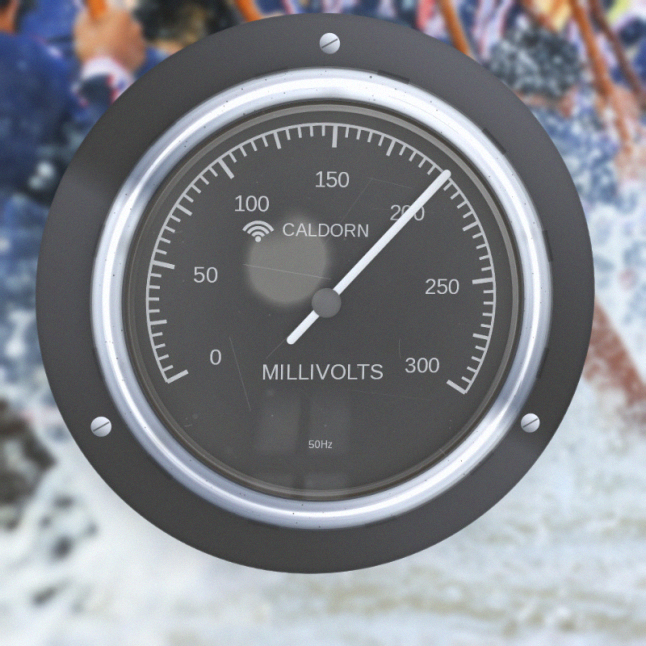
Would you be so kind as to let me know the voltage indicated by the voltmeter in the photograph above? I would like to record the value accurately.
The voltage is 200 mV
